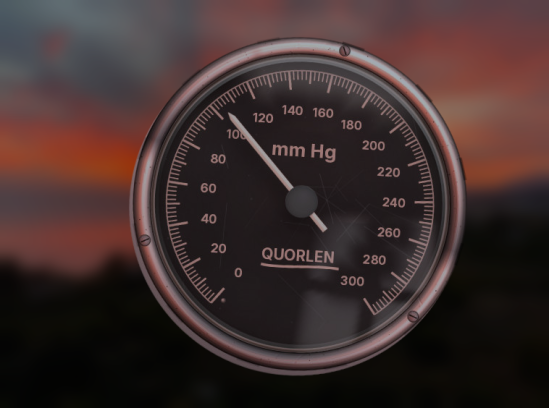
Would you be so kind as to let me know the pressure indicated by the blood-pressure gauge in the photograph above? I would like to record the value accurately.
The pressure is 104 mmHg
